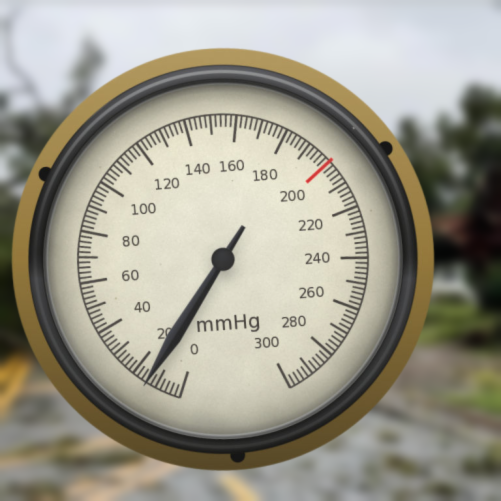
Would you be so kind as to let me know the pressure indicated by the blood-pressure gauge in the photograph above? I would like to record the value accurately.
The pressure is 14 mmHg
